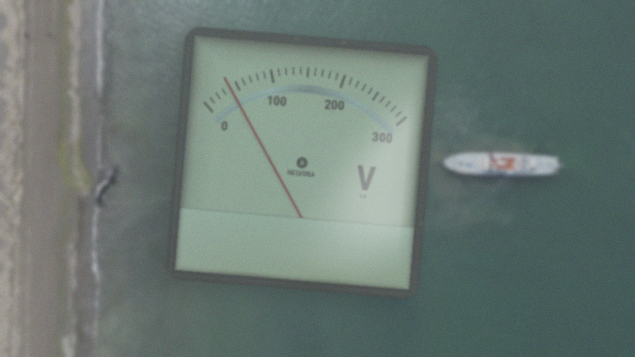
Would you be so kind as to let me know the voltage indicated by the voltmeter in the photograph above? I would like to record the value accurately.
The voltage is 40 V
